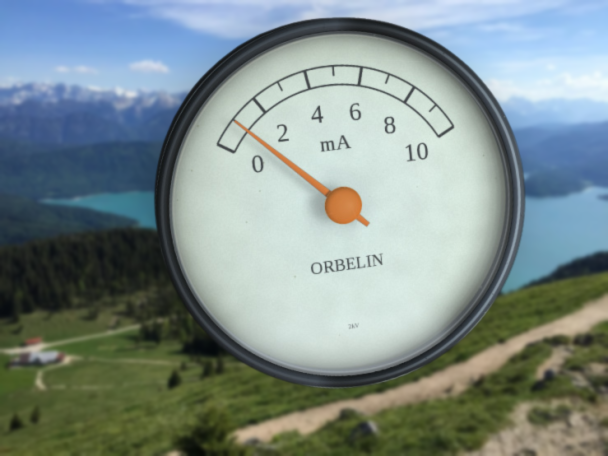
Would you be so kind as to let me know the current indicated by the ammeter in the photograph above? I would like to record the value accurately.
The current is 1 mA
